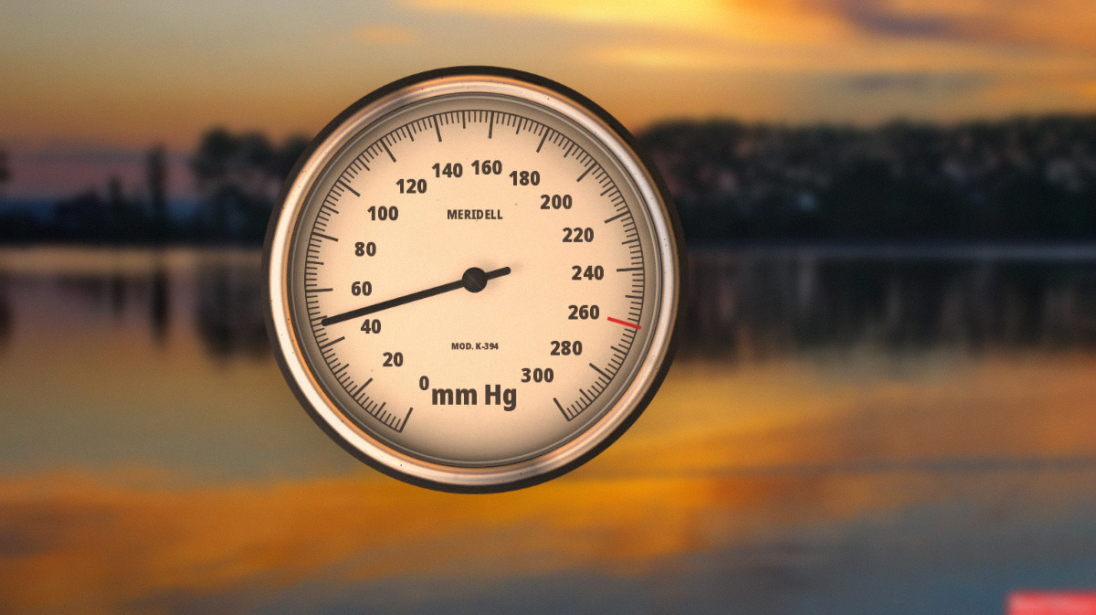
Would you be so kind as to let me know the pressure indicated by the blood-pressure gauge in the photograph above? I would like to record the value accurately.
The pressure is 48 mmHg
